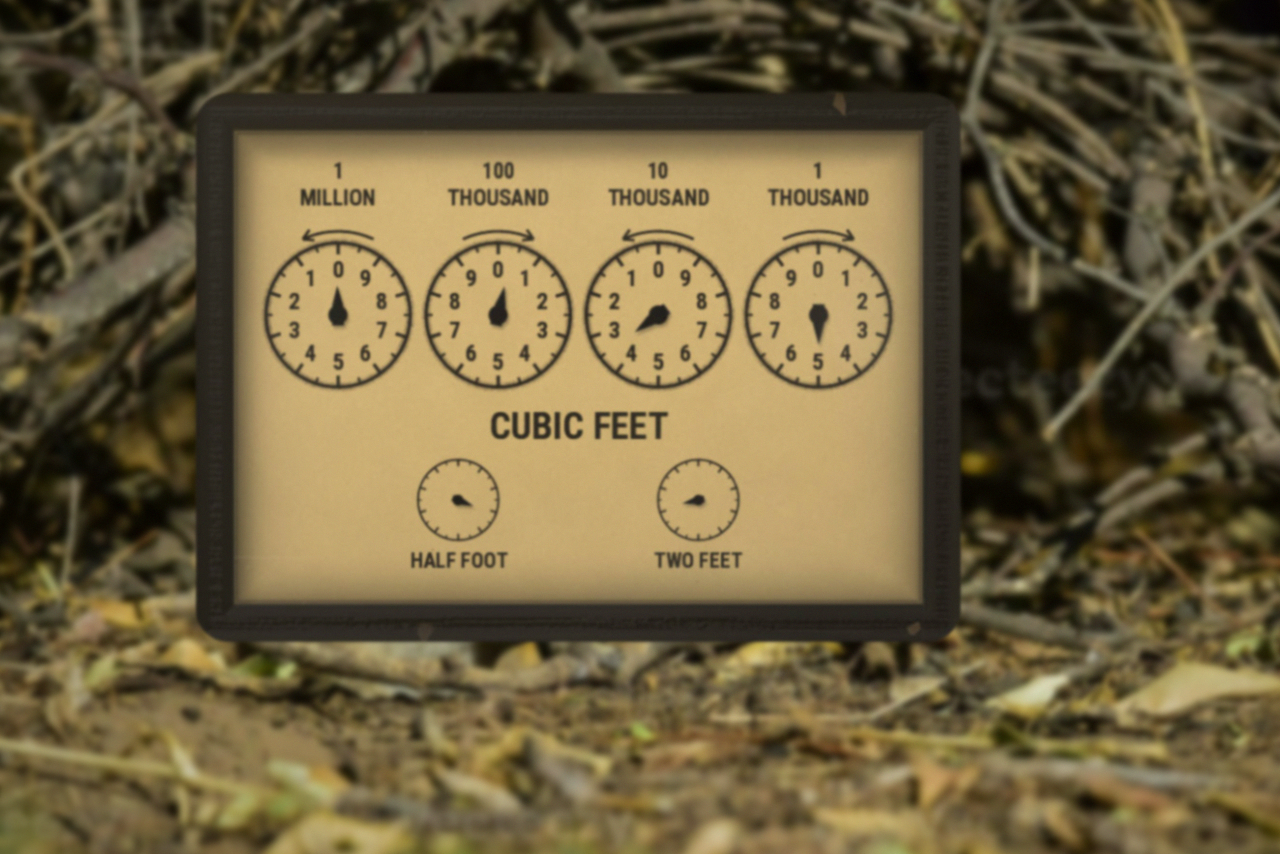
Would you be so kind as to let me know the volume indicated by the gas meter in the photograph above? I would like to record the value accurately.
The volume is 3500 ft³
